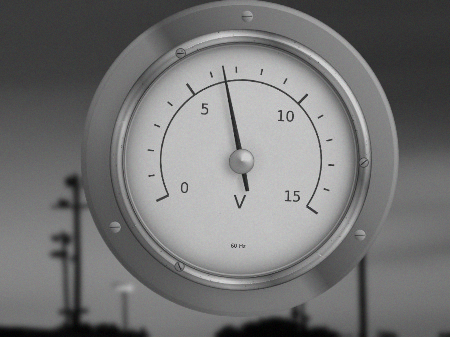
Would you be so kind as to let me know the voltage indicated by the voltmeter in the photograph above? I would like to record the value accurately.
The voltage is 6.5 V
